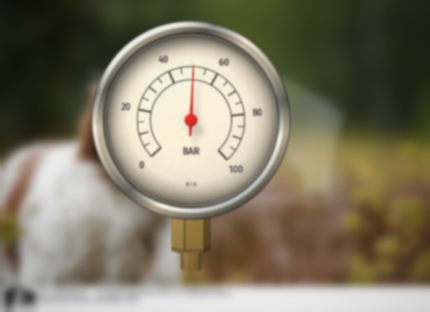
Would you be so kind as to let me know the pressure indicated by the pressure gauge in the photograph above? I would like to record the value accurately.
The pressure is 50 bar
